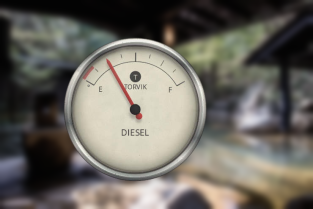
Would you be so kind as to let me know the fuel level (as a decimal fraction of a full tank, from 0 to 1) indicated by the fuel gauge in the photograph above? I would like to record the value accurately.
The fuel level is 0.25
